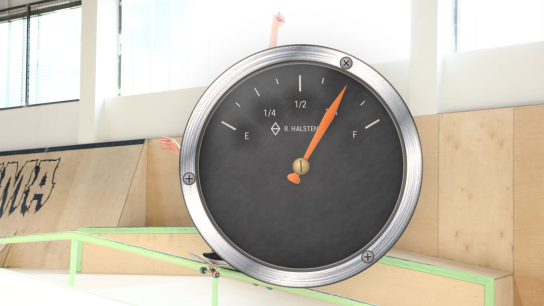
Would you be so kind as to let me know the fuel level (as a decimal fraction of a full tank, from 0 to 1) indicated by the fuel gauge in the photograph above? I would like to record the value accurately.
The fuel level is 0.75
